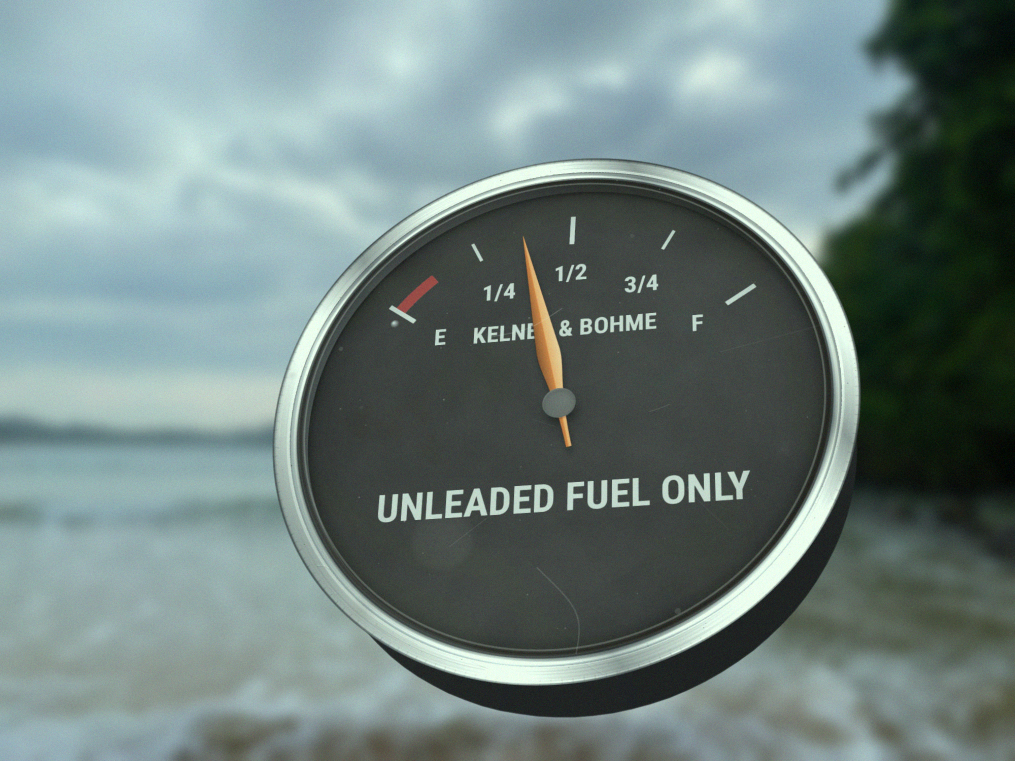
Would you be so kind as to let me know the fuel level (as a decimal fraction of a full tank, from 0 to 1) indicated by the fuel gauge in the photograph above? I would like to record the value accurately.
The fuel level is 0.375
